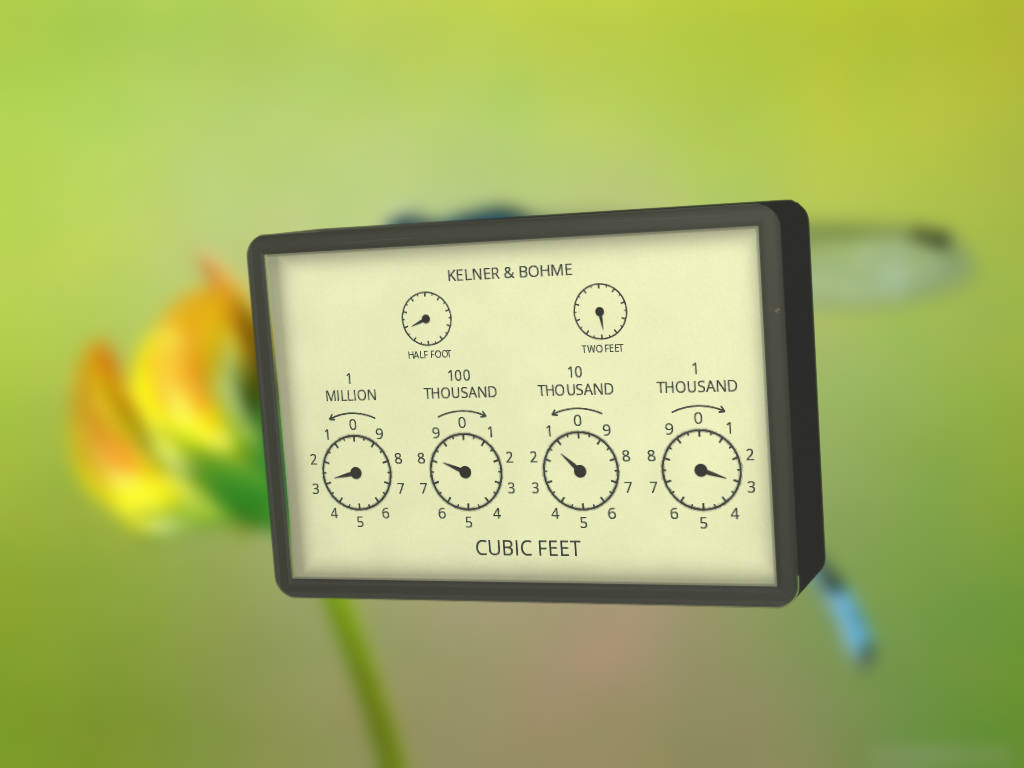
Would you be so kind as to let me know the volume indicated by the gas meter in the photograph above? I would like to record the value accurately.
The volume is 281300 ft³
